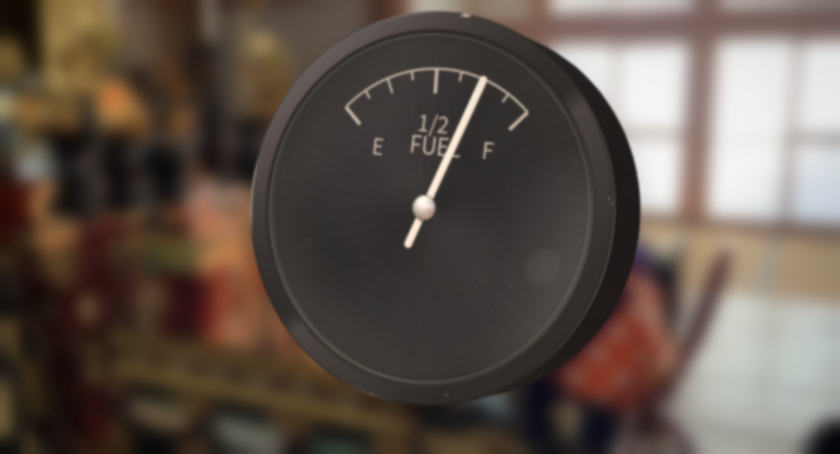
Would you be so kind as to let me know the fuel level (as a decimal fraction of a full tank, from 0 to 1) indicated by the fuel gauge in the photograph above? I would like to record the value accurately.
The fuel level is 0.75
